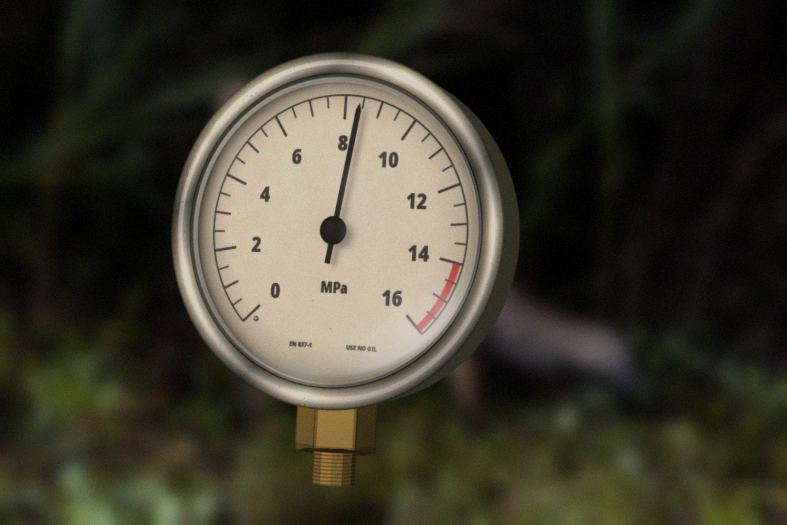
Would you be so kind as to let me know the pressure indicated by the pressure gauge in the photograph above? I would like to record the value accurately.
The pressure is 8.5 MPa
